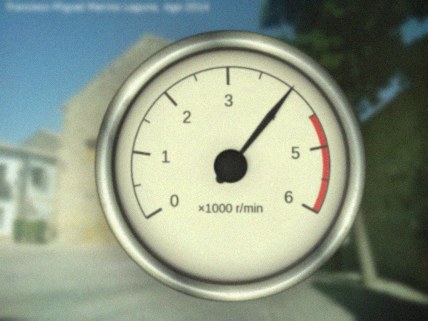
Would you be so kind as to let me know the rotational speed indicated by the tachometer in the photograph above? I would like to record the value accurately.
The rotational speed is 4000 rpm
